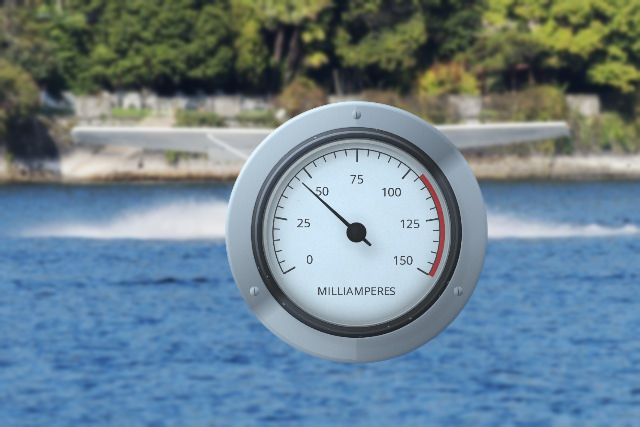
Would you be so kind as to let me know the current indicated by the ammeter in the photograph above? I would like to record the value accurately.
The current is 45 mA
